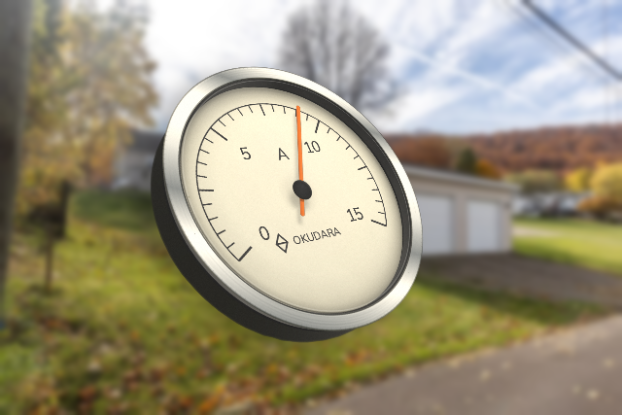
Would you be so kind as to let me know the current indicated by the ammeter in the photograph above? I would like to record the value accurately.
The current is 9 A
